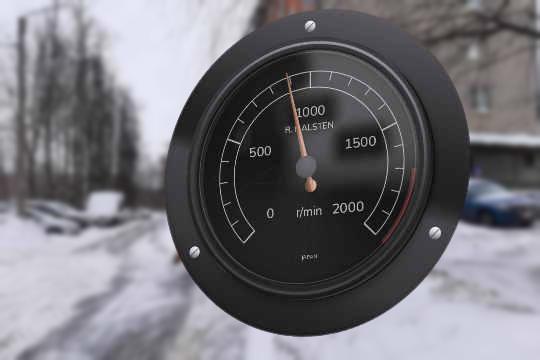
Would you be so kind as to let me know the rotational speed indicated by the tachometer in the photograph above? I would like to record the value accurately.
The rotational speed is 900 rpm
